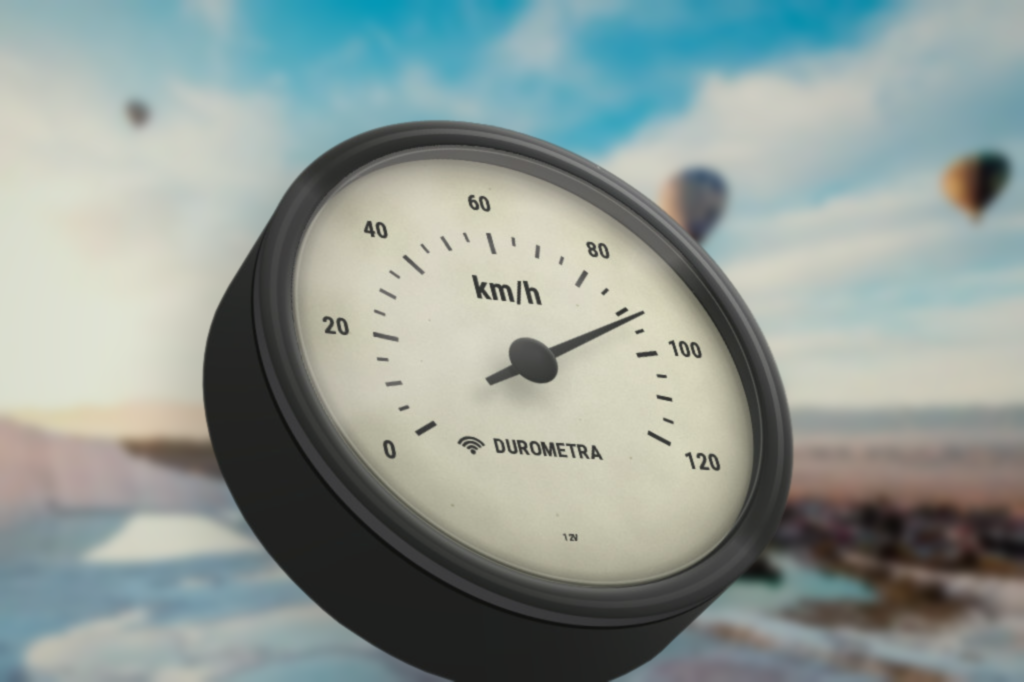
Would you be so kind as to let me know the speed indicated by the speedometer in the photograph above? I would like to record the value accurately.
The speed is 92.5 km/h
